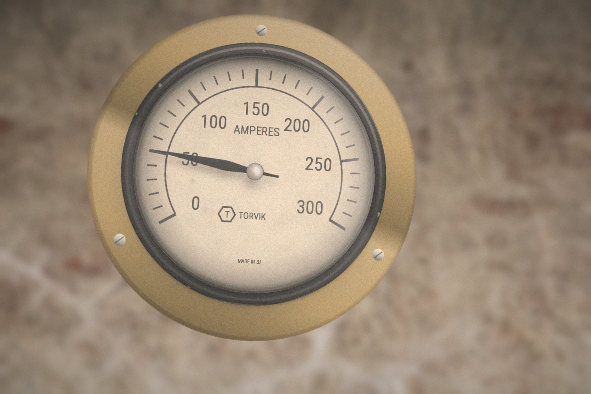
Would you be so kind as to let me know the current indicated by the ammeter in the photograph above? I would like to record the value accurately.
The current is 50 A
